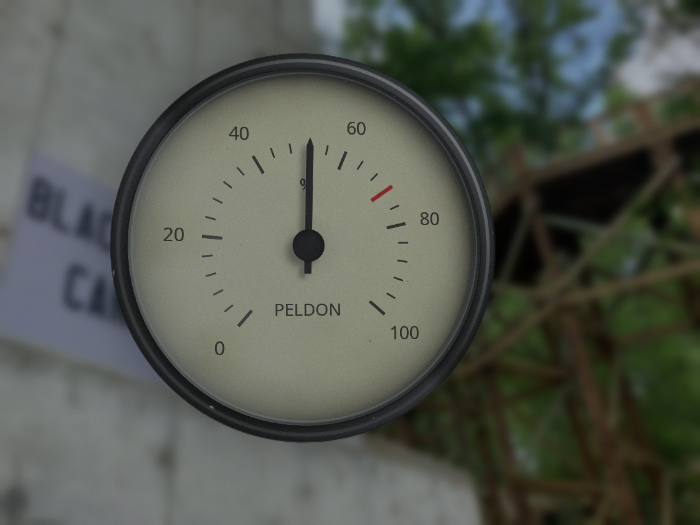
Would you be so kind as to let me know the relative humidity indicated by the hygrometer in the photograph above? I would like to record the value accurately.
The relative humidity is 52 %
